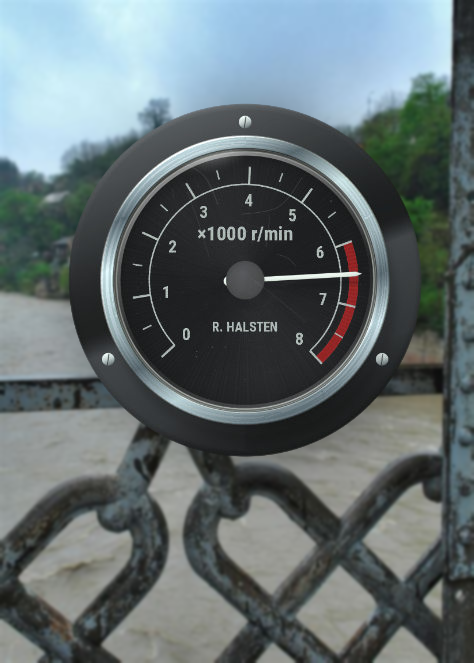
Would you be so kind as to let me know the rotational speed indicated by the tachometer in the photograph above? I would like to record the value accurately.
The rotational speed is 6500 rpm
